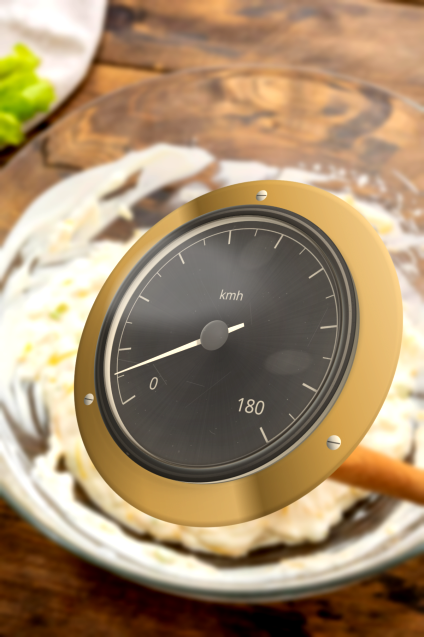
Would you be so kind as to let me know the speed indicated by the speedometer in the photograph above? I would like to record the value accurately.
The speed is 10 km/h
